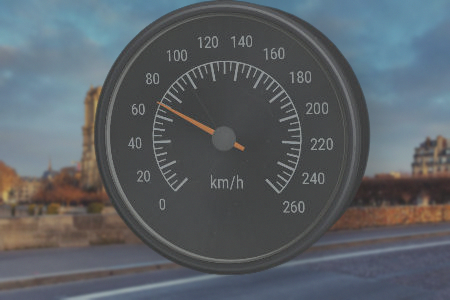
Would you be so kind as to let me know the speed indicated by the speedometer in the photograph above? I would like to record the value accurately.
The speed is 70 km/h
